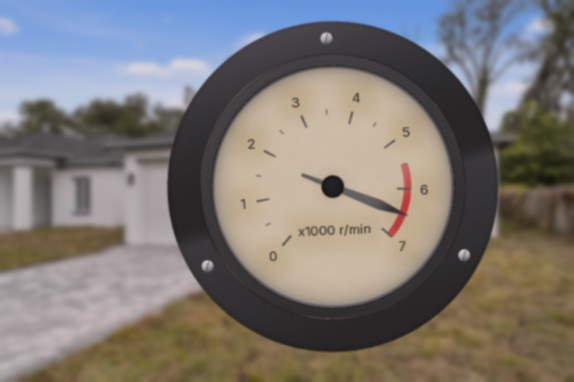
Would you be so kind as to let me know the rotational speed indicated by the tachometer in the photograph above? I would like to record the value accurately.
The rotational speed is 6500 rpm
